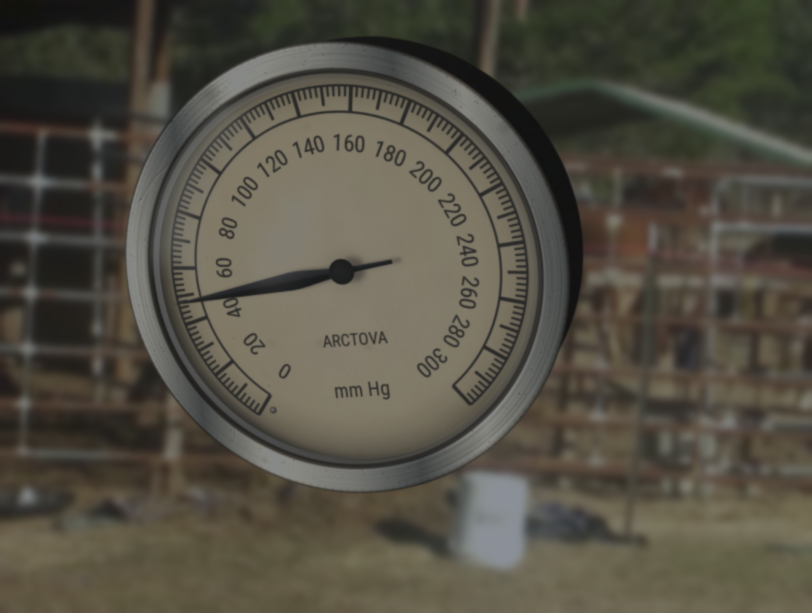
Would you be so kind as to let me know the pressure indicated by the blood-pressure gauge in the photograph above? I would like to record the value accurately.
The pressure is 48 mmHg
